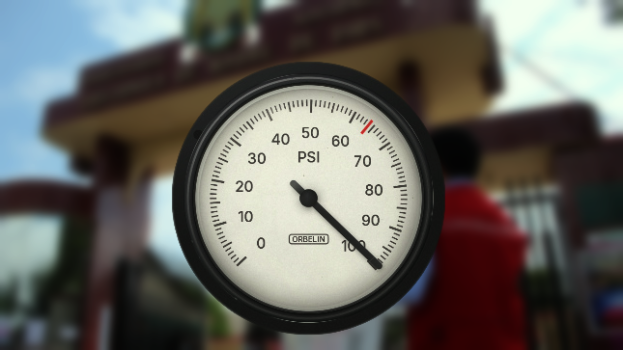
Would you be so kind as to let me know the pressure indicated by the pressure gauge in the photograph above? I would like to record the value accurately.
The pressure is 99 psi
